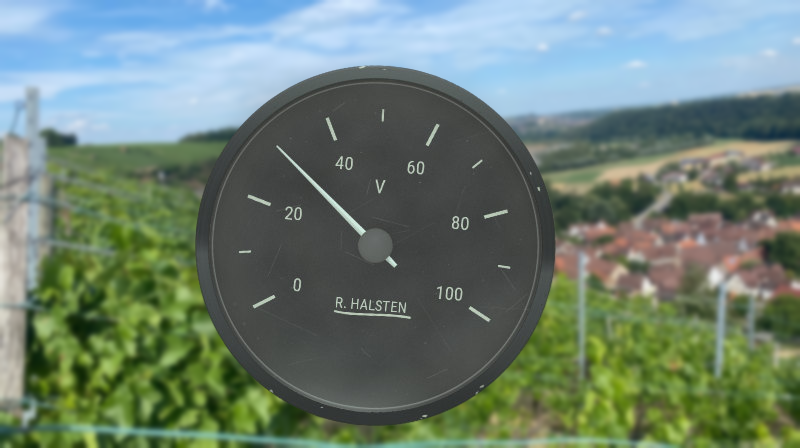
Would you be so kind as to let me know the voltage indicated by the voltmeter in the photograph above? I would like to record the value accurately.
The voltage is 30 V
